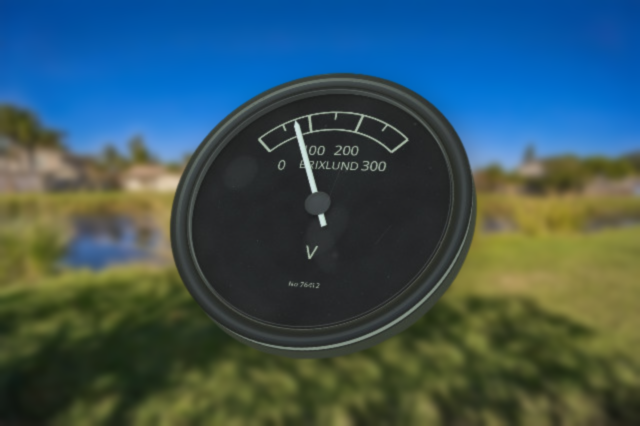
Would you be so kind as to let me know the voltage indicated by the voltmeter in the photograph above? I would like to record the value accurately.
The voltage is 75 V
